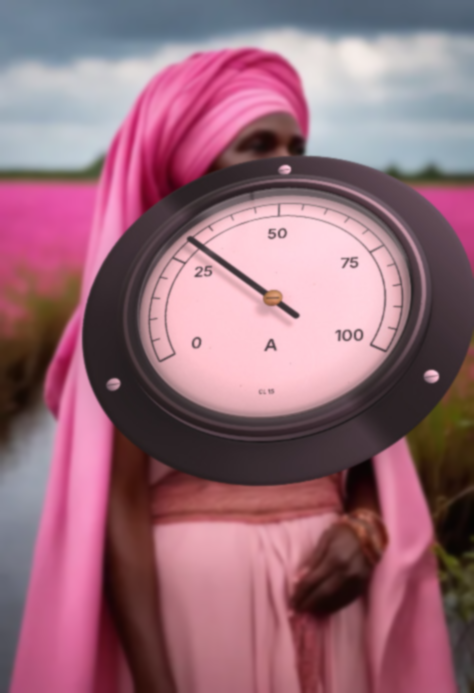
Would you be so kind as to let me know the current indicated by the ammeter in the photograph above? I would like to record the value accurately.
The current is 30 A
